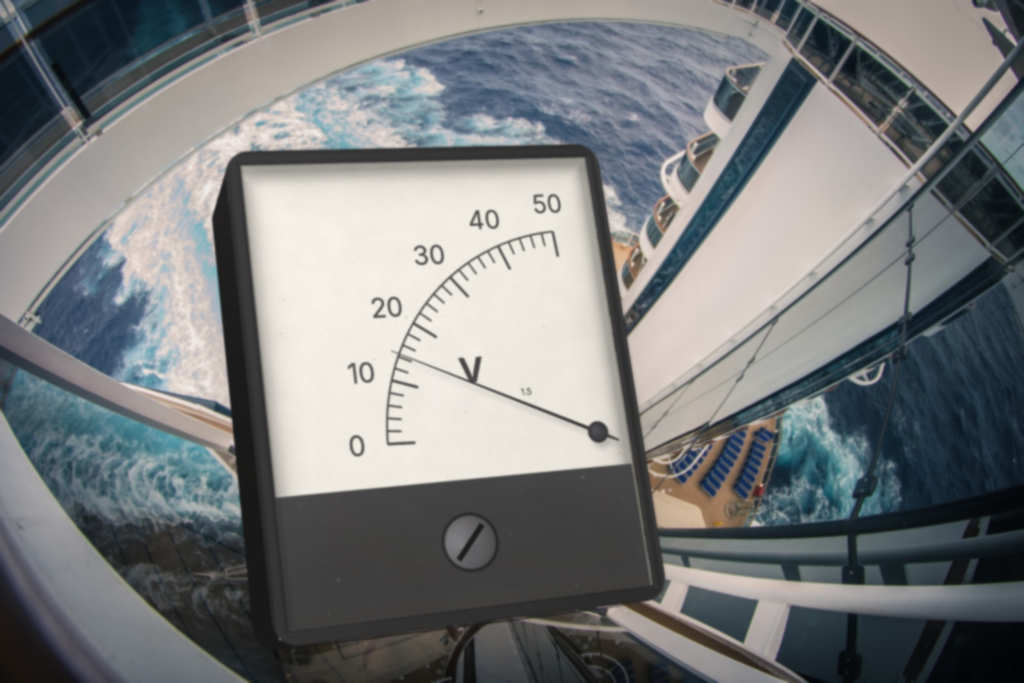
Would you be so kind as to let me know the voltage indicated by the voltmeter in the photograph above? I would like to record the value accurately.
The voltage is 14 V
